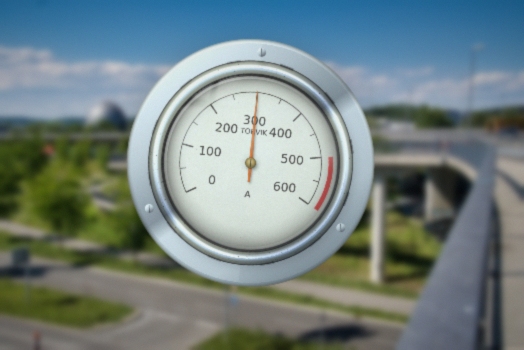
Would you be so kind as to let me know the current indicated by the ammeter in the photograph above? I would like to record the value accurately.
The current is 300 A
